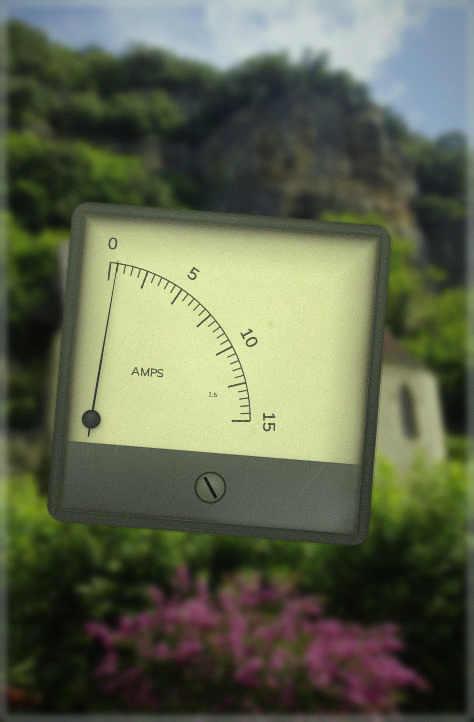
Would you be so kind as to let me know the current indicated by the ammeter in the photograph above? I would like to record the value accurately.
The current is 0.5 A
